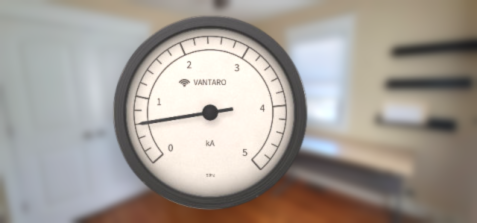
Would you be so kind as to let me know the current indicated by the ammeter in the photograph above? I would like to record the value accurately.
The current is 0.6 kA
